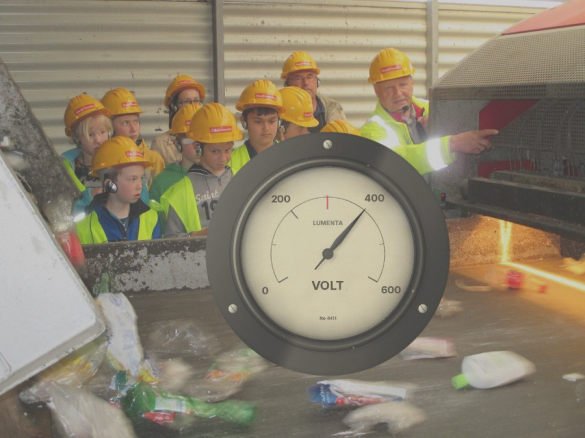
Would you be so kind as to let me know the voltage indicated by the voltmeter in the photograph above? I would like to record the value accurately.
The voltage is 400 V
